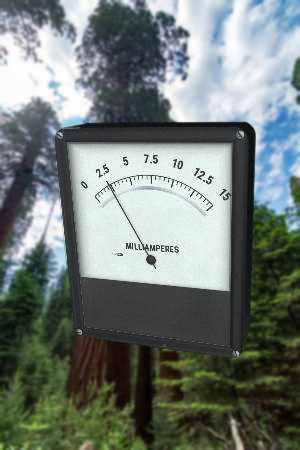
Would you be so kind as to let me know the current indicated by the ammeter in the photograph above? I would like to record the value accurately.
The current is 2.5 mA
